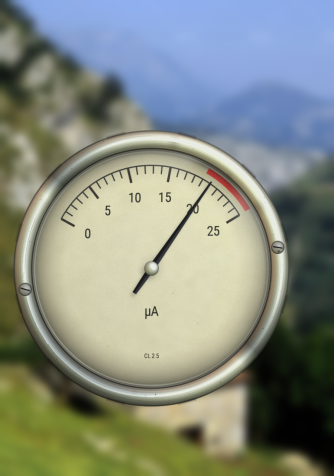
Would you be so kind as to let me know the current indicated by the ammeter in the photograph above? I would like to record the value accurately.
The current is 20 µA
